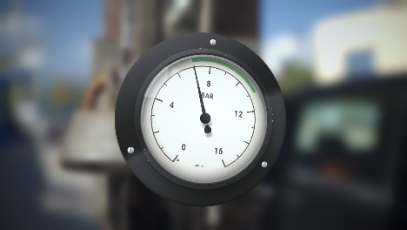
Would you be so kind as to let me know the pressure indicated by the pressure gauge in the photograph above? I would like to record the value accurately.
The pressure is 7 bar
